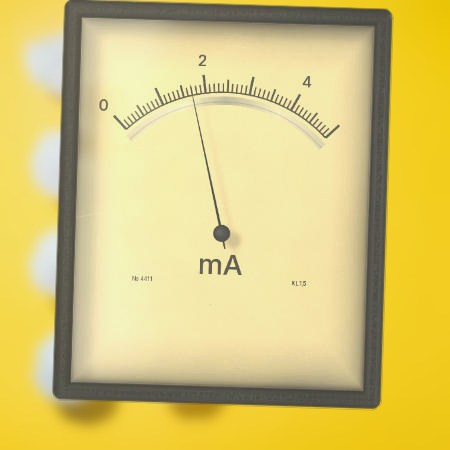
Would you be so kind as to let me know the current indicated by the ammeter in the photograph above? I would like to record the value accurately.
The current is 1.7 mA
